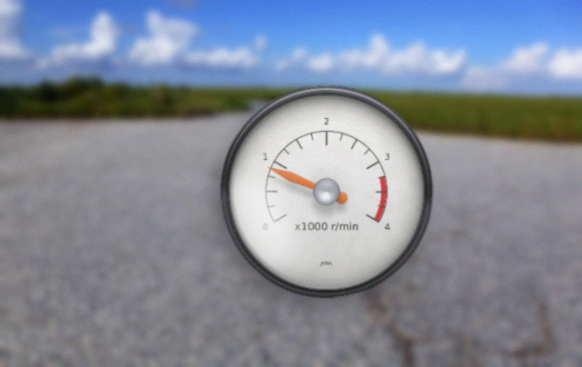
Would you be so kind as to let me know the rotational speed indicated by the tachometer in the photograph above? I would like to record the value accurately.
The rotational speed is 875 rpm
